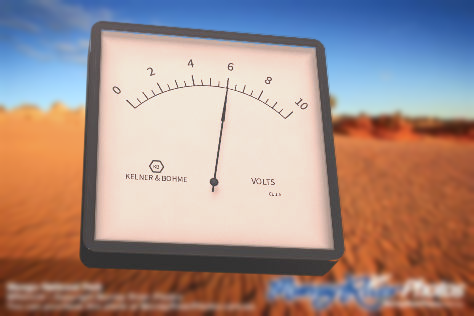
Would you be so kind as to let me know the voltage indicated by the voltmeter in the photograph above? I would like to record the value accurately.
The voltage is 6 V
